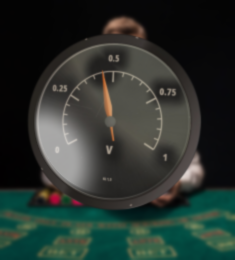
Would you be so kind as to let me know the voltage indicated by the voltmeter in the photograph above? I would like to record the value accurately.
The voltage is 0.45 V
